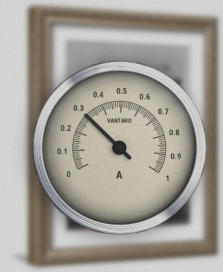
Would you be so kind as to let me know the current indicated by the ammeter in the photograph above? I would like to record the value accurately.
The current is 0.3 A
